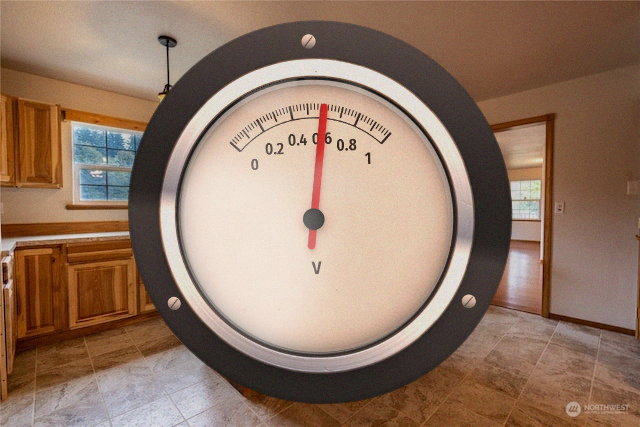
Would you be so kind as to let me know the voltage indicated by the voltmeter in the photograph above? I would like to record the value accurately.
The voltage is 0.6 V
